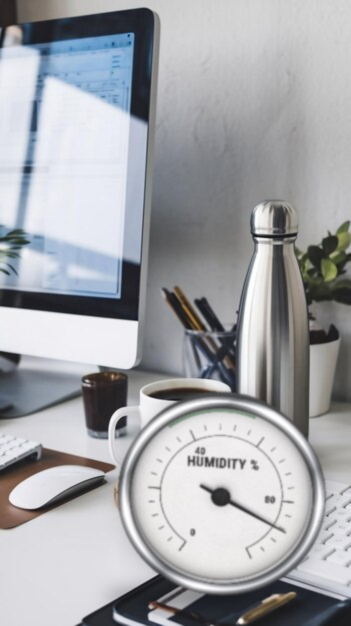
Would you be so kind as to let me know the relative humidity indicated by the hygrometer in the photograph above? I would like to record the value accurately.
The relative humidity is 88 %
